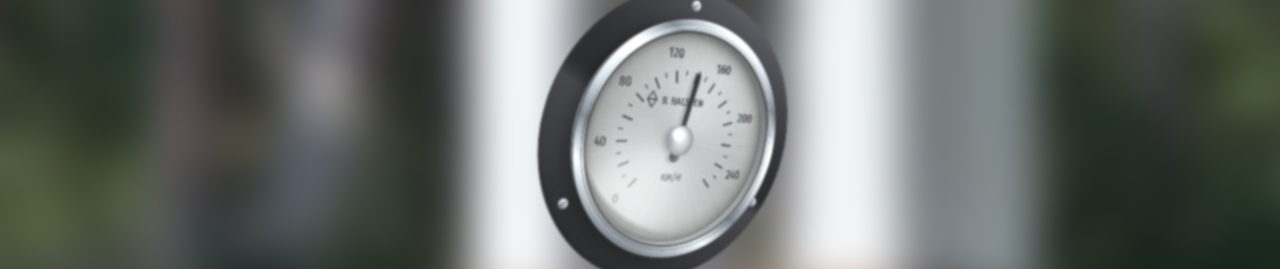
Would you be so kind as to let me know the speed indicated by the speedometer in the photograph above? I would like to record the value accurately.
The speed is 140 km/h
